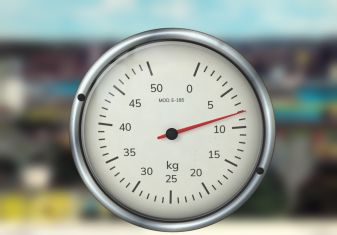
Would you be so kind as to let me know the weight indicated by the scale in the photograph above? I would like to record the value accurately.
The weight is 8 kg
